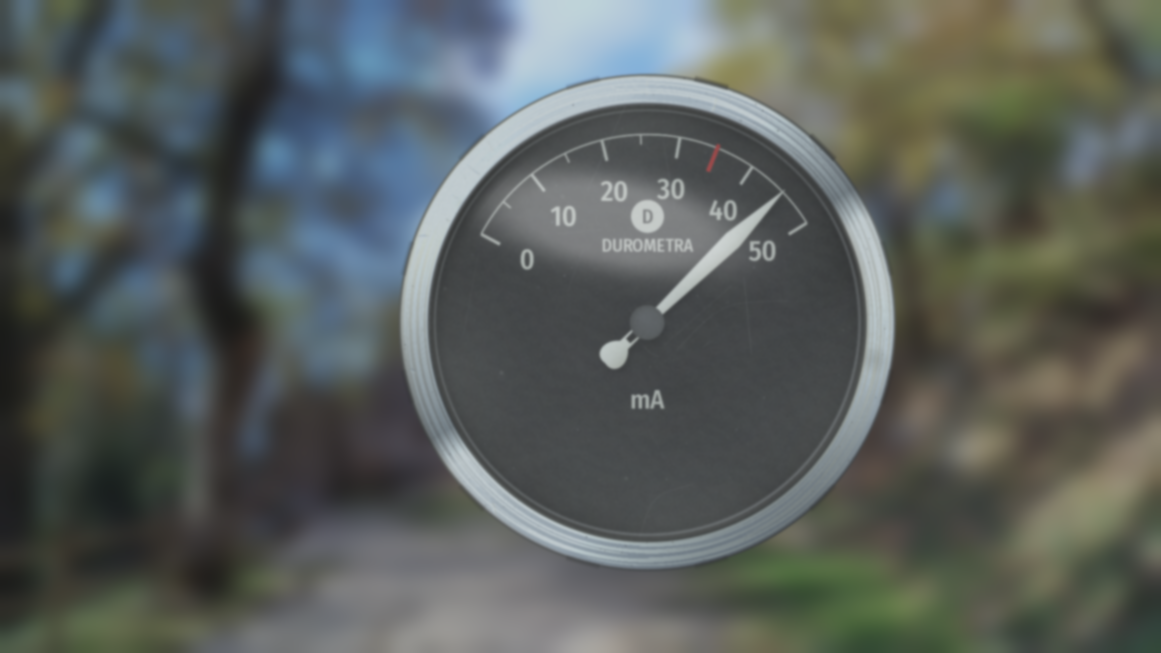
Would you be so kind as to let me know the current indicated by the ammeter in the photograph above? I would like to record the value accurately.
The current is 45 mA
